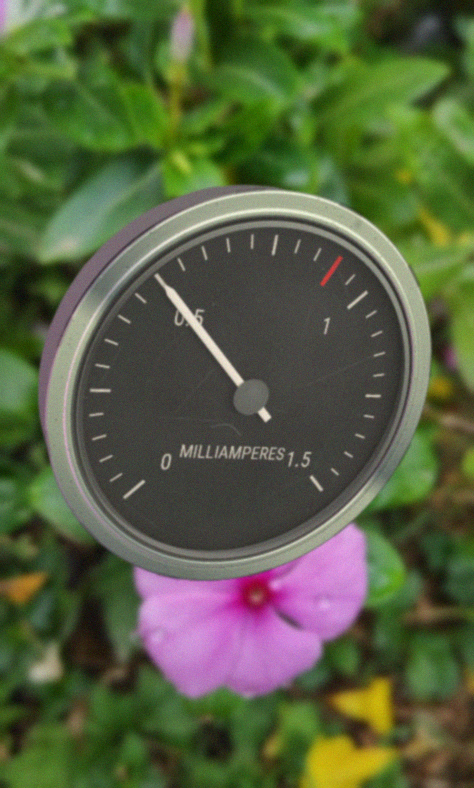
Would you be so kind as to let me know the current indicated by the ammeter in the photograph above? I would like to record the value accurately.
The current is 0.5 mA
